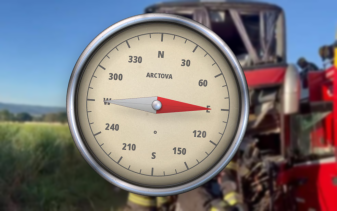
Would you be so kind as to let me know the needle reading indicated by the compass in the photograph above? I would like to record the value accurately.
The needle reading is 90 °
